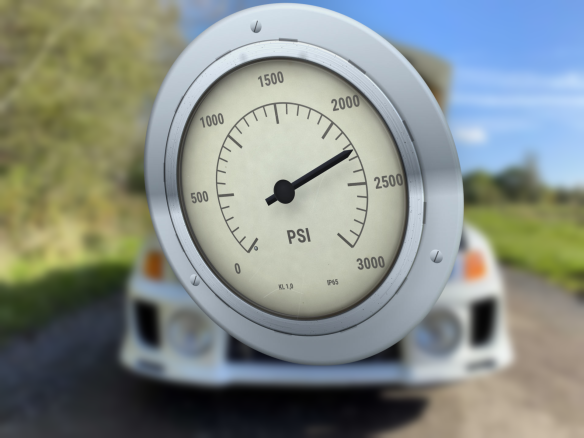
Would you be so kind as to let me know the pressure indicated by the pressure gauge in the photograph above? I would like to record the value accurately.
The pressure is 2250 psi
